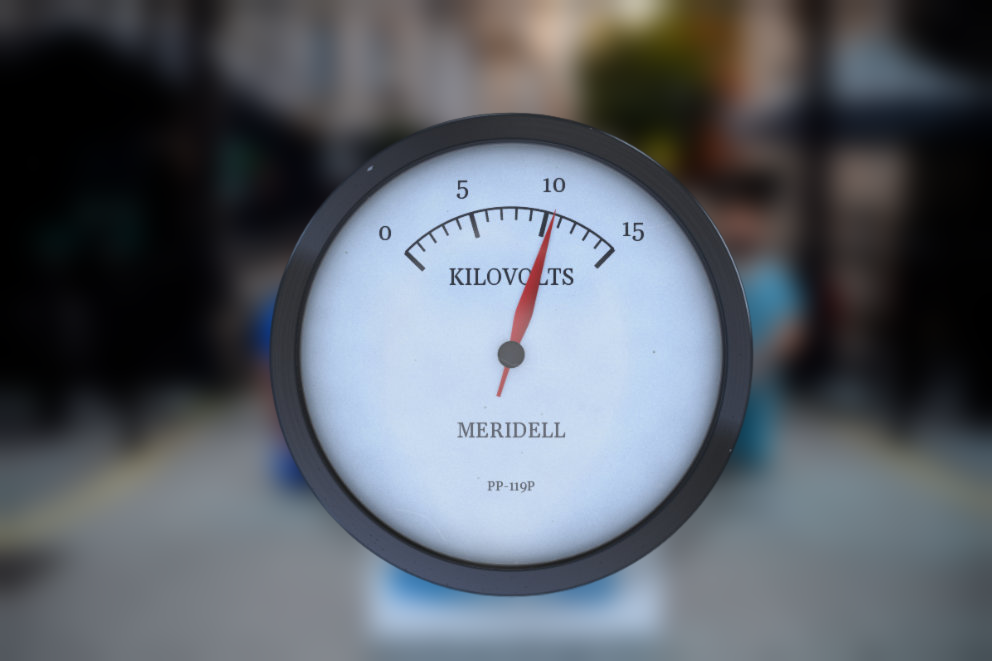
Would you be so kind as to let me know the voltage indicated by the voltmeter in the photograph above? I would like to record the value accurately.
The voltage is 10.5 kV
